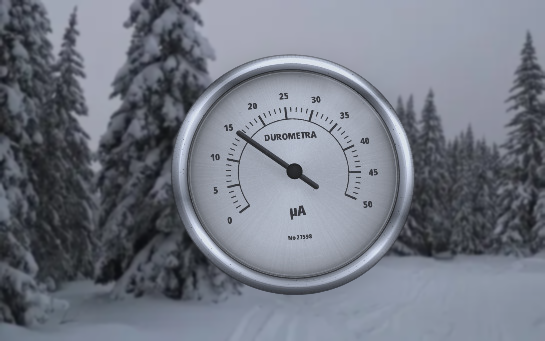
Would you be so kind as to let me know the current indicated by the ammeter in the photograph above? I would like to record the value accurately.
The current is 15 µA
